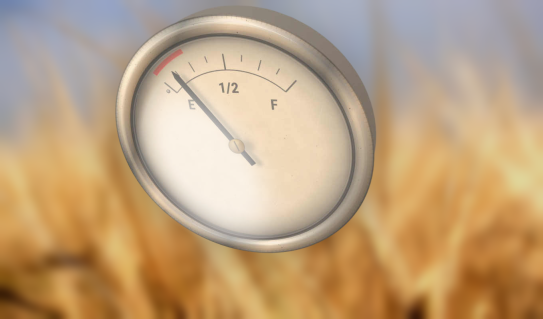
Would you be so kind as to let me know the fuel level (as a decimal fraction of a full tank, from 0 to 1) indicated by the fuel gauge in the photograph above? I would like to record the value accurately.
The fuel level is 0.125
